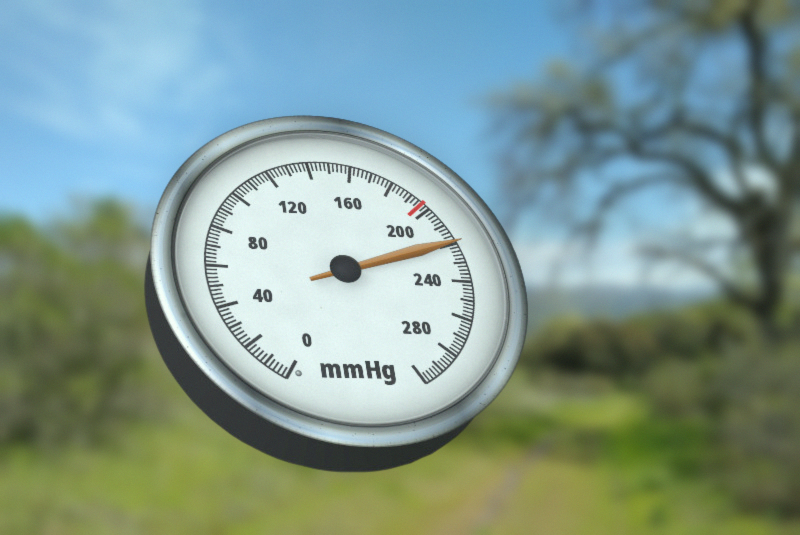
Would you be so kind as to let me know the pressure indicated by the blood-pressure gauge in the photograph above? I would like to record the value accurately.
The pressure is 220 mmHg
